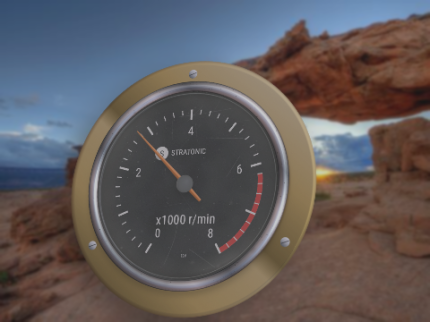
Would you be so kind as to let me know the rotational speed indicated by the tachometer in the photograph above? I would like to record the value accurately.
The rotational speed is 2800 rpm
